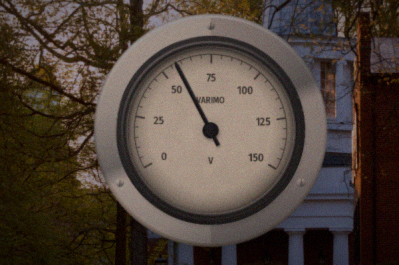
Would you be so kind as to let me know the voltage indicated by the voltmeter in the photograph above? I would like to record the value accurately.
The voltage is 57.5 V
